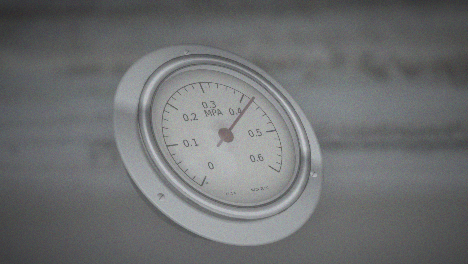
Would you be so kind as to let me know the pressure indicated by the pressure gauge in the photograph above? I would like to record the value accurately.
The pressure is 0.42 MPa
